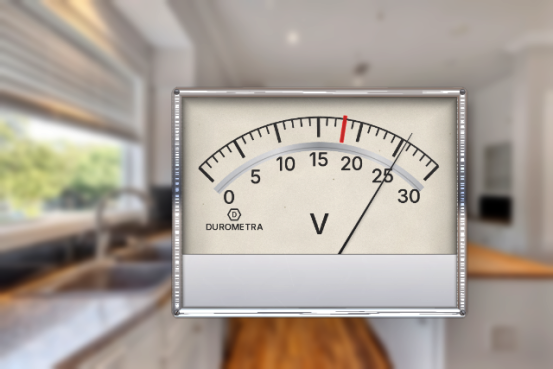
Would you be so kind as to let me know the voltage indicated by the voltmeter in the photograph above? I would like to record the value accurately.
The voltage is 25.5 V
